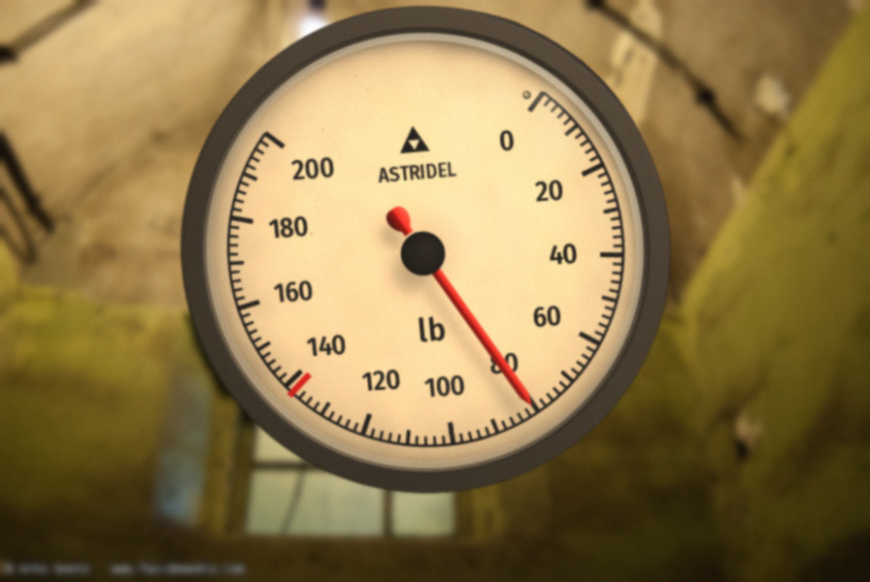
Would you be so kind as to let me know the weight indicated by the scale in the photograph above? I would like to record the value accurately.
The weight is 80 lb
